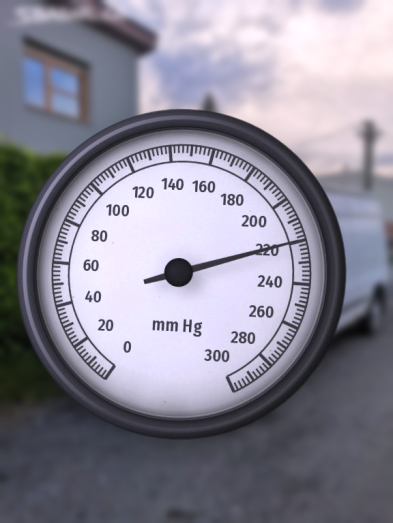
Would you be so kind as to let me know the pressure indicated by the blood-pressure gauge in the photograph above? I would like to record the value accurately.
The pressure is 220 mmHg
